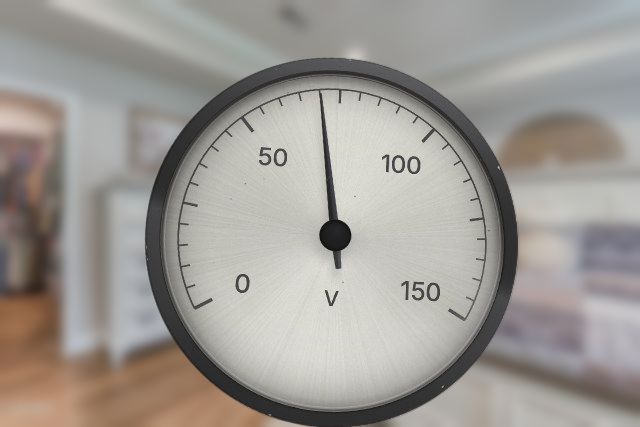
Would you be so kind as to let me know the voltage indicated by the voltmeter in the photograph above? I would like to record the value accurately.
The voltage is 70 V
